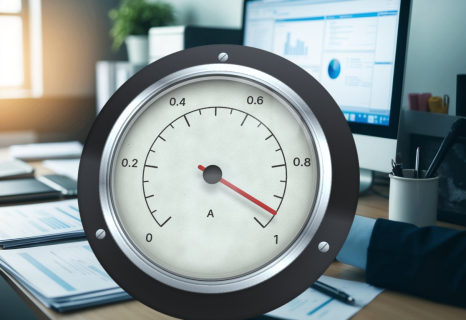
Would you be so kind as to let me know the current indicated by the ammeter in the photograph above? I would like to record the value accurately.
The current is 0.95 A
